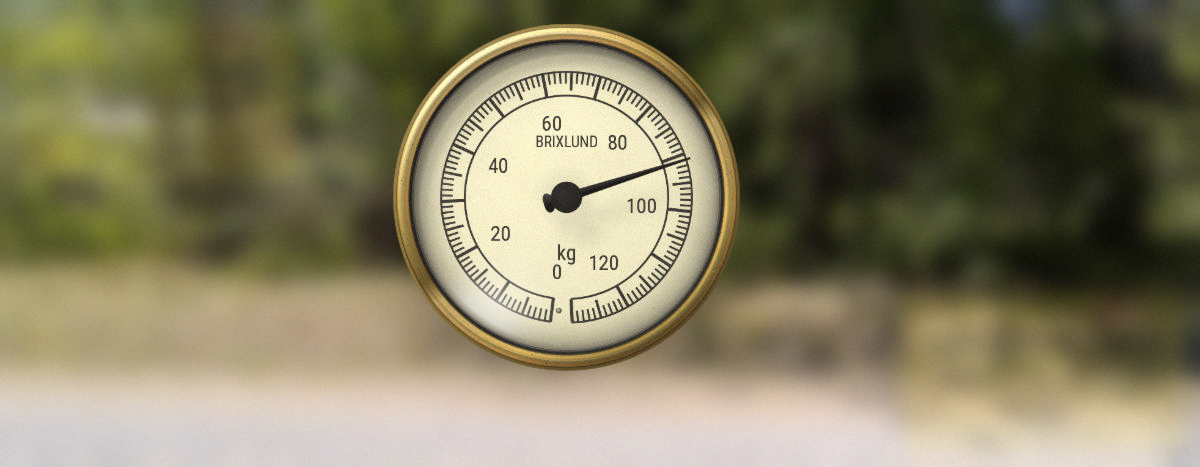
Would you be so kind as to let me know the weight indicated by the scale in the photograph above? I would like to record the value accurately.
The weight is 91 kg
